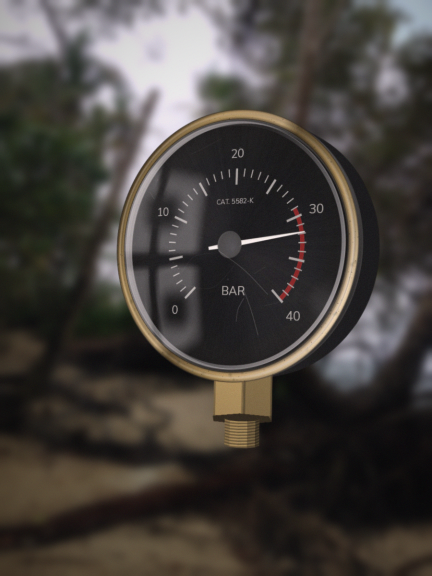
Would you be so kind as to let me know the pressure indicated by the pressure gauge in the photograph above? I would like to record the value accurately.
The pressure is 32 bar
